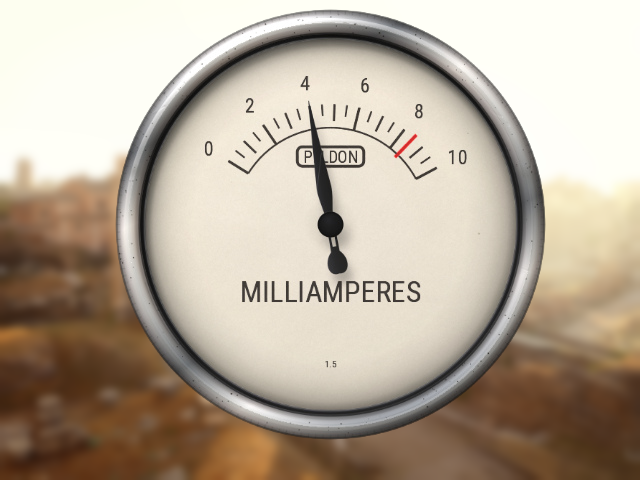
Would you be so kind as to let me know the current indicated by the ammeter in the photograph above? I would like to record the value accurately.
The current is 4 mA
